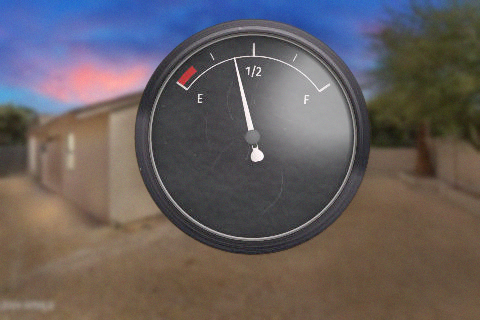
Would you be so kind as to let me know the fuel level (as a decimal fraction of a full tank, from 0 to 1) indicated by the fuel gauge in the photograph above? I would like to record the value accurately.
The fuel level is 0.375
